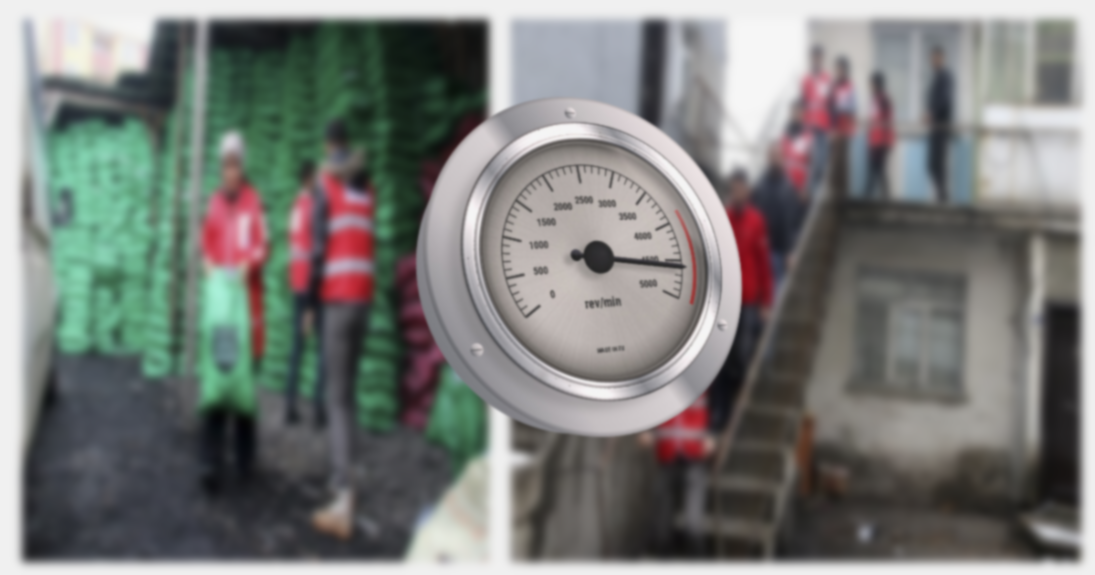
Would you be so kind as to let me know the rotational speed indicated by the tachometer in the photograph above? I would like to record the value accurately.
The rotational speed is 4600 rpm
